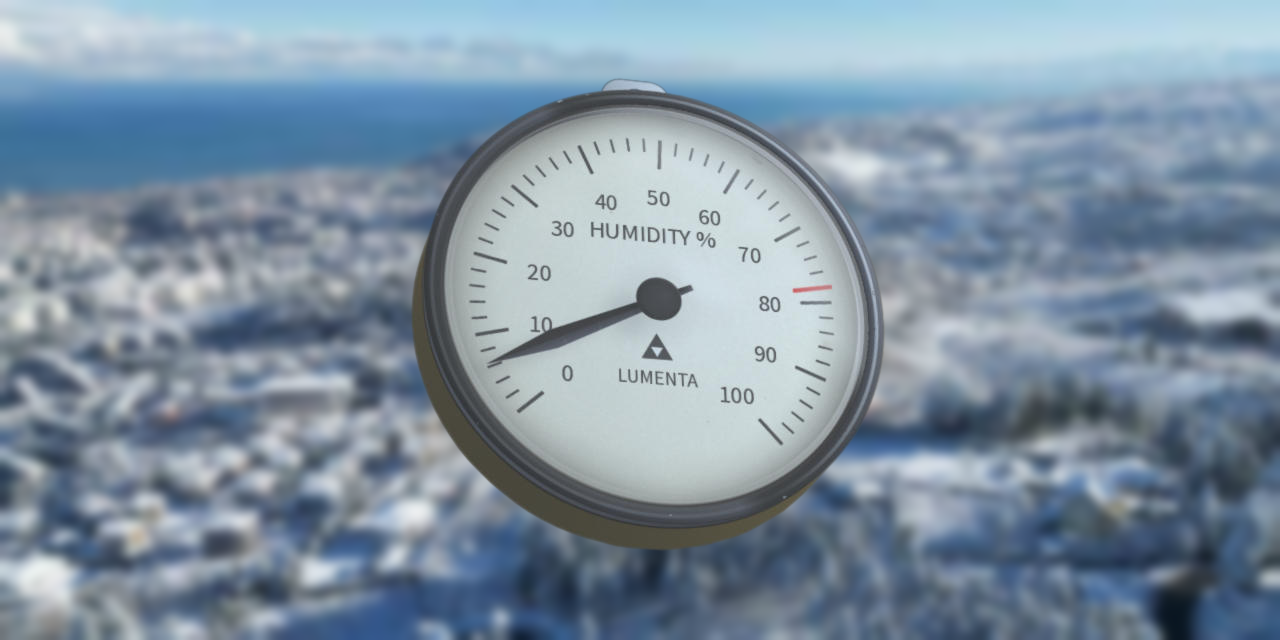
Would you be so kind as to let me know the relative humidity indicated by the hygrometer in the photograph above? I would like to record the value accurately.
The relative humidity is 6 %
